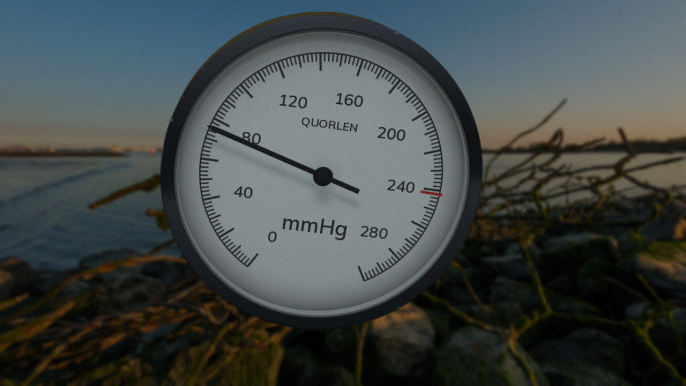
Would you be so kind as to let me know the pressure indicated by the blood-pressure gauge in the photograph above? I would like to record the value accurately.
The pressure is 76 mmHg
